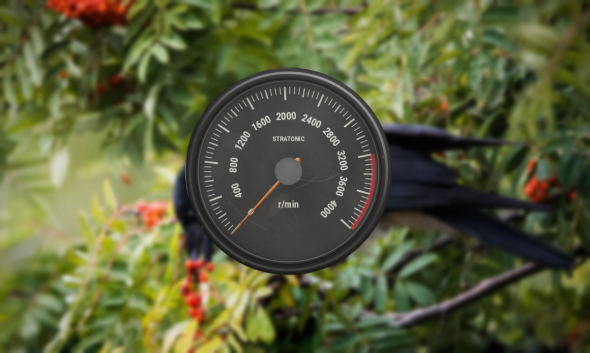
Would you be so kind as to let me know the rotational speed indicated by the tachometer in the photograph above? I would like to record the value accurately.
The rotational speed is 0 rpm
